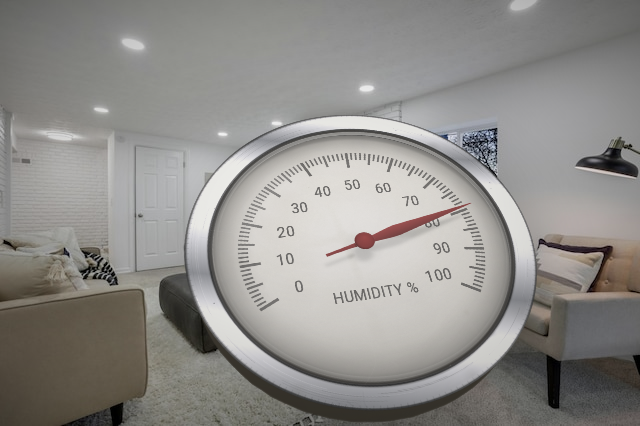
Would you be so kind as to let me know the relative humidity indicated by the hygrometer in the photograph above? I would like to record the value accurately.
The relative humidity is 80 %
